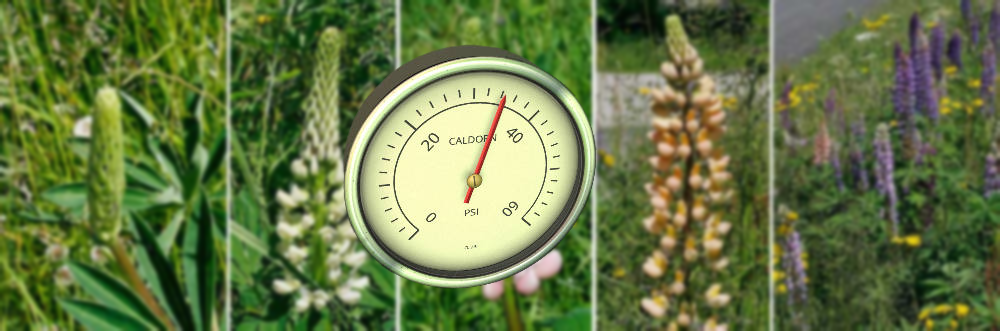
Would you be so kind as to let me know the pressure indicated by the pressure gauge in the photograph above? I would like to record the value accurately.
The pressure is 34 psi
